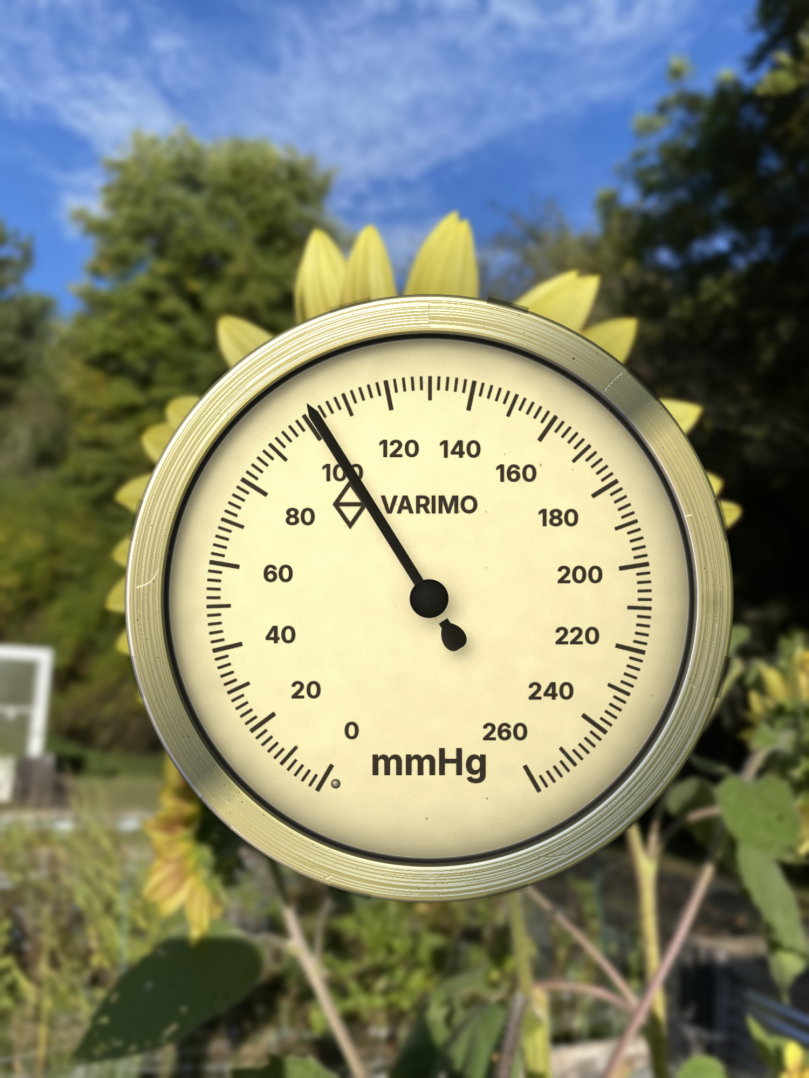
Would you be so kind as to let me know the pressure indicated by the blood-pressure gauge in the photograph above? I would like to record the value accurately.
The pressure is 102 mmHg
